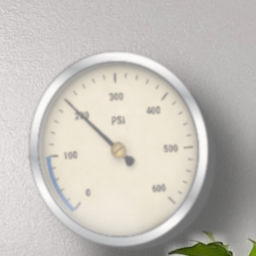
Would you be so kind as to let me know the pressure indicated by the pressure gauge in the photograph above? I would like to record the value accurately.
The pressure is 200 psi
